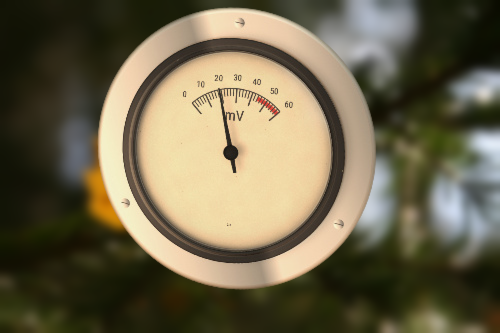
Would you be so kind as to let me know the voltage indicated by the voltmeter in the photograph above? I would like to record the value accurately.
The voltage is 20 mV
